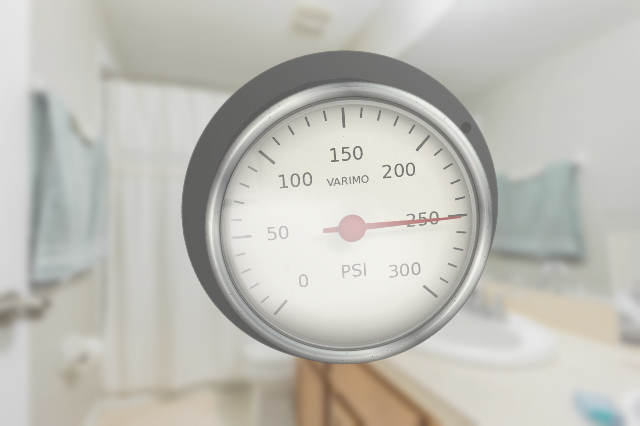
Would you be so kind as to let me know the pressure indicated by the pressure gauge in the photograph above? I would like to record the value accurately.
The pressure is 250 psi
